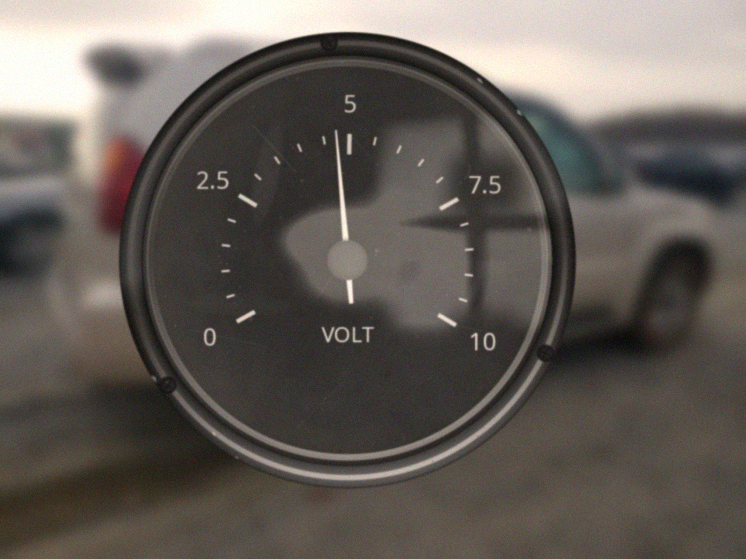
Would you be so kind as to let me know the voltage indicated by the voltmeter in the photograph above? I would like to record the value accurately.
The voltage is 4.75 V
